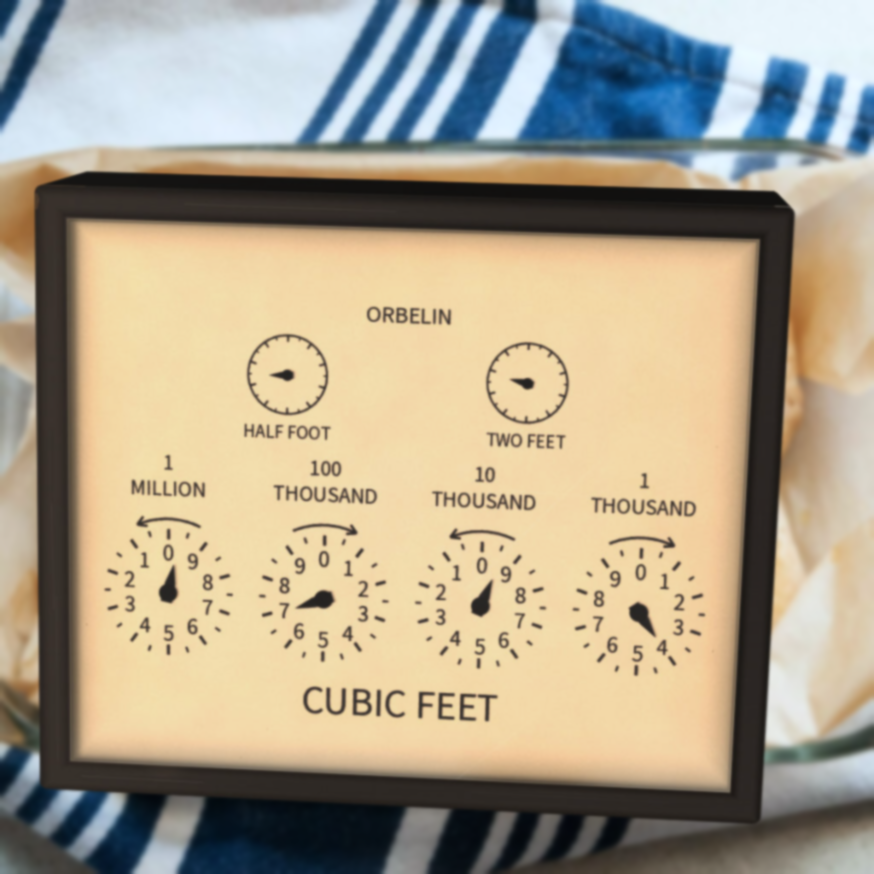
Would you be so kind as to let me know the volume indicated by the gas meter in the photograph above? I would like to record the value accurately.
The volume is 969400 ft³
